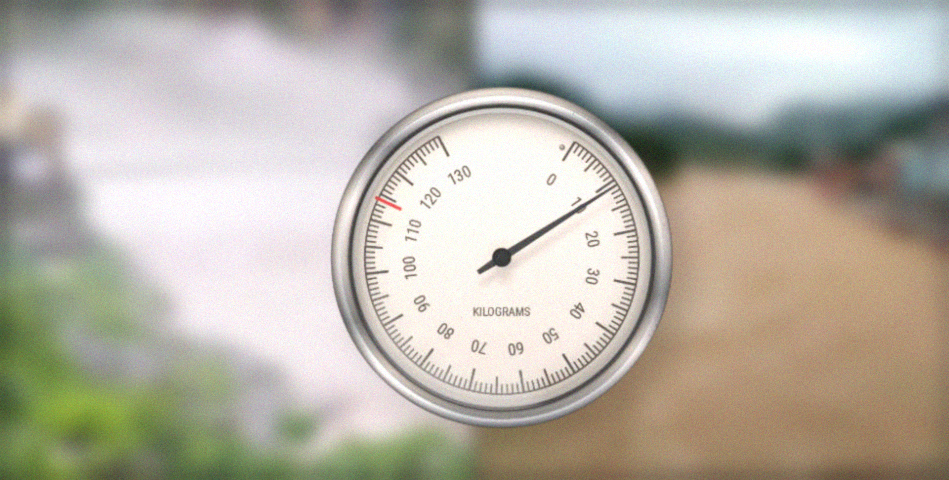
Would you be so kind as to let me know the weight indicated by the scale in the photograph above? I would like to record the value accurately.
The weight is 11 kg
